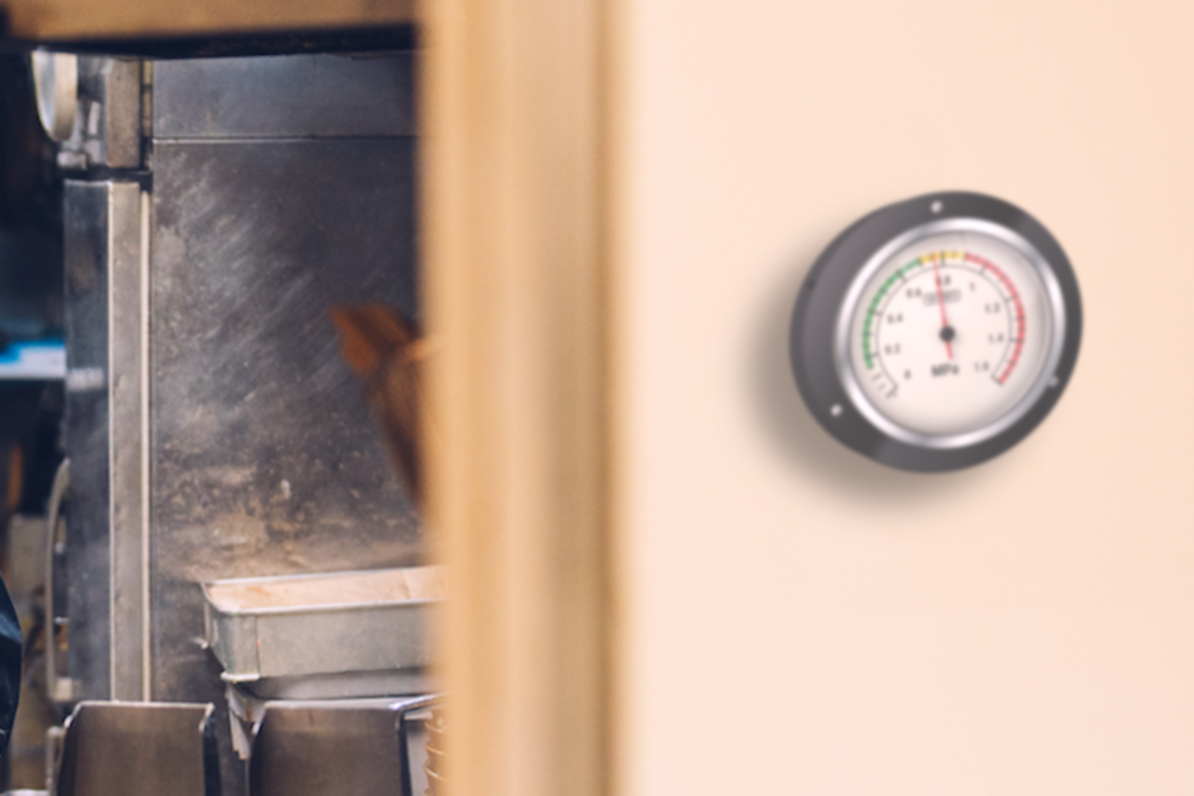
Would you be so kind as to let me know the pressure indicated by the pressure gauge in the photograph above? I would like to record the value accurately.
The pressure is 0.75 MPa
